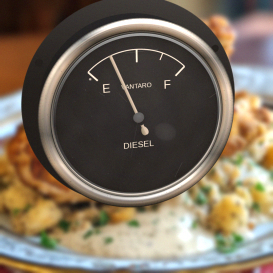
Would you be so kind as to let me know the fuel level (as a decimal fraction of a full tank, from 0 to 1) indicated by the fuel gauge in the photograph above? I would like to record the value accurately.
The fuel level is 0.25
